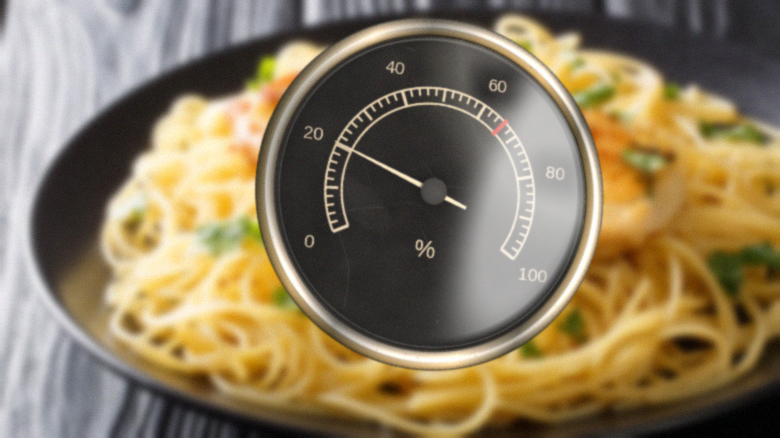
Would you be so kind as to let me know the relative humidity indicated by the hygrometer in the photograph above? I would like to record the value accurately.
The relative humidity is 20 %
